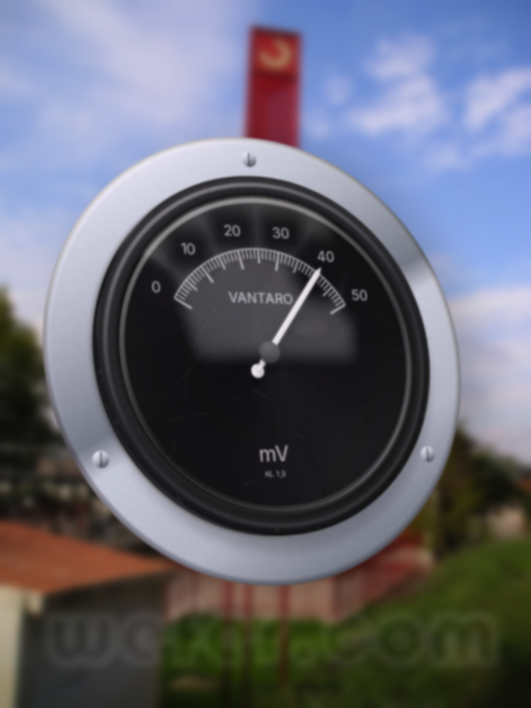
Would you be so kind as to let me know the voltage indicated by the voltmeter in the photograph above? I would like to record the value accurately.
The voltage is 40 mV
